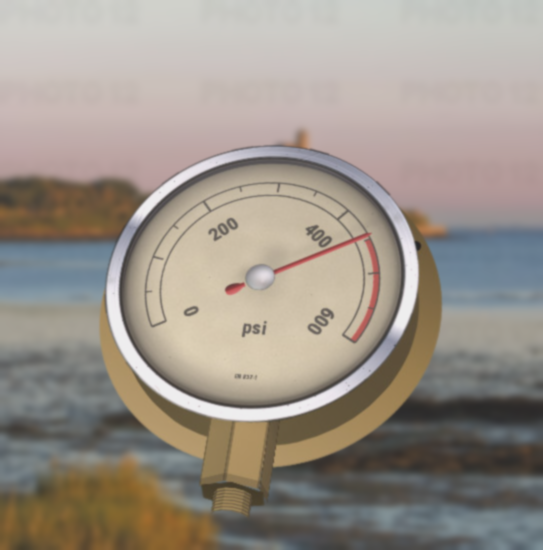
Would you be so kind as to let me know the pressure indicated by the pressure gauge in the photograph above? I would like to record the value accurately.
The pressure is 450 psi
